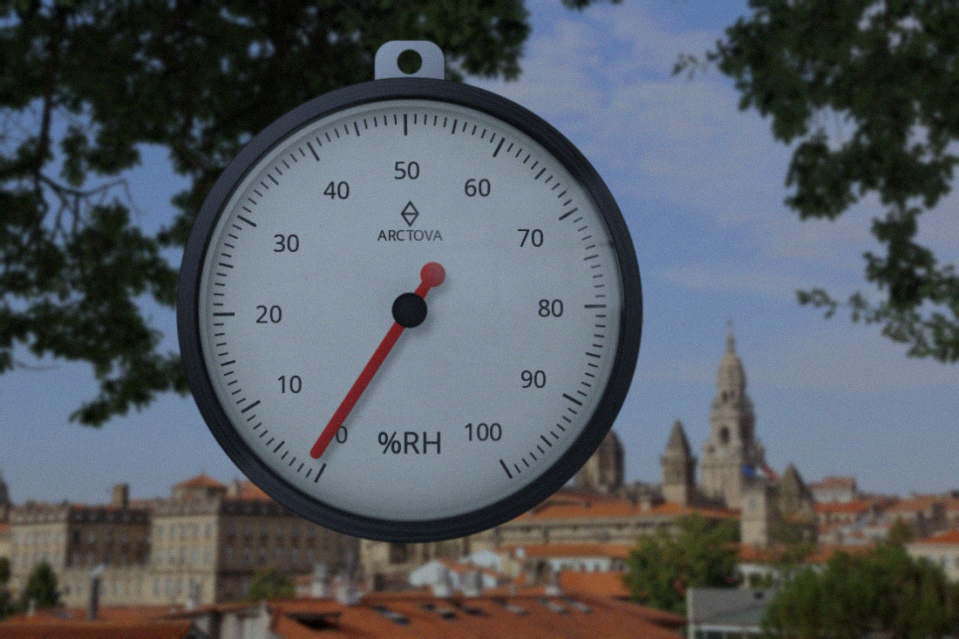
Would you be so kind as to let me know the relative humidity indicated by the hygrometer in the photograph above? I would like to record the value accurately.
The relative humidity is 1.5 %
